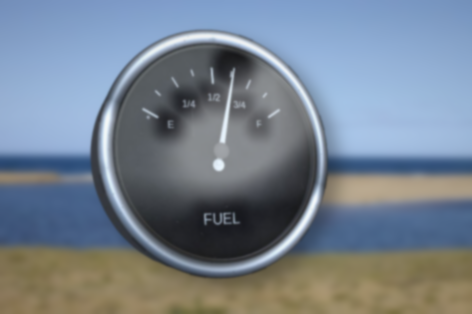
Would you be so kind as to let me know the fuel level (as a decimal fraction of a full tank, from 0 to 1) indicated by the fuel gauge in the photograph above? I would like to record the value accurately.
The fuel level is 0.625
